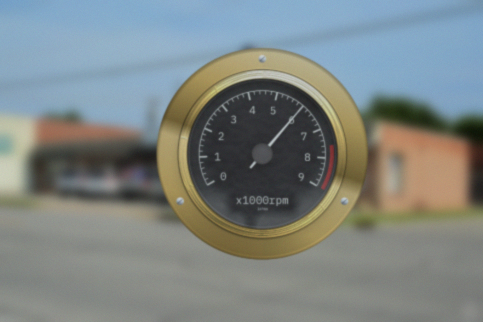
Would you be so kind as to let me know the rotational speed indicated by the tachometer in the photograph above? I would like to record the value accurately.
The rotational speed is 6000 rpm
